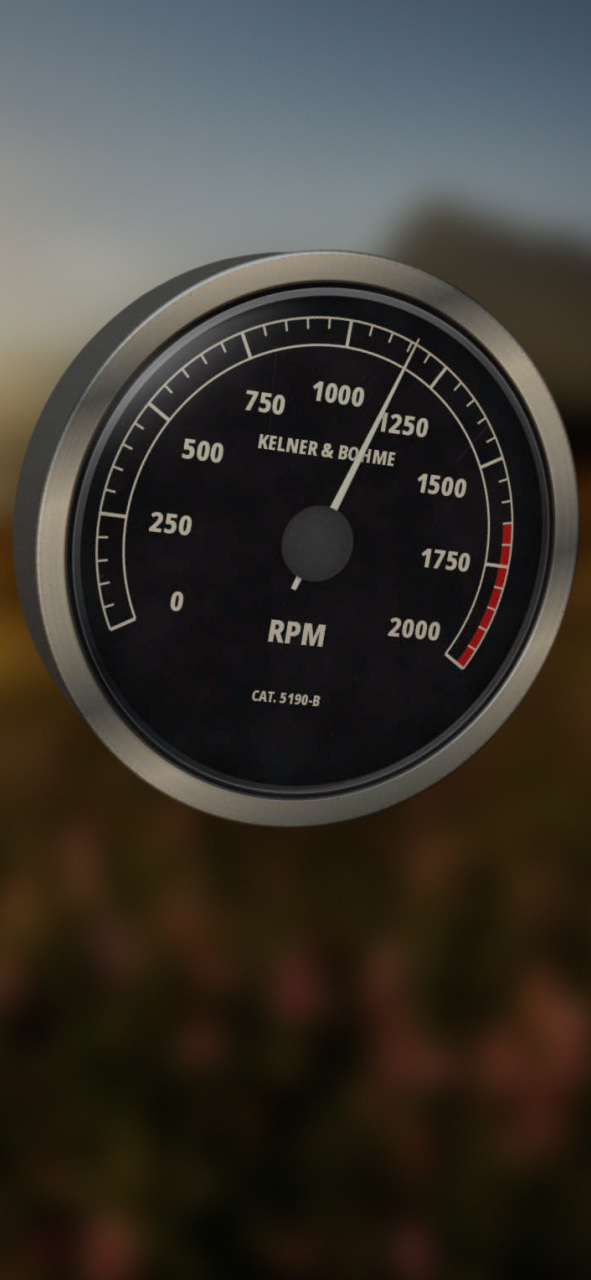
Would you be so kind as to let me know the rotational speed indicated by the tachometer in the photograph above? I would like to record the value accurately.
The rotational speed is 1150 rpm
